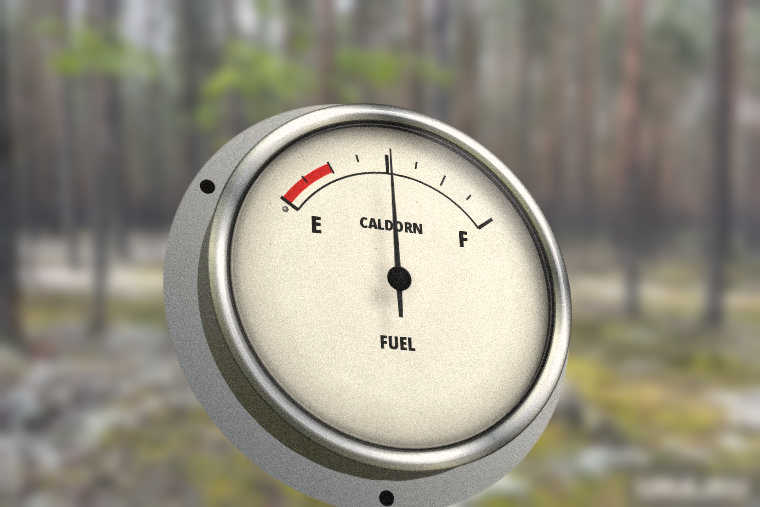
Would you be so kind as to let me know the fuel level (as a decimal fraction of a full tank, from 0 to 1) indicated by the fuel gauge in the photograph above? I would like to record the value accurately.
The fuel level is 0.5
